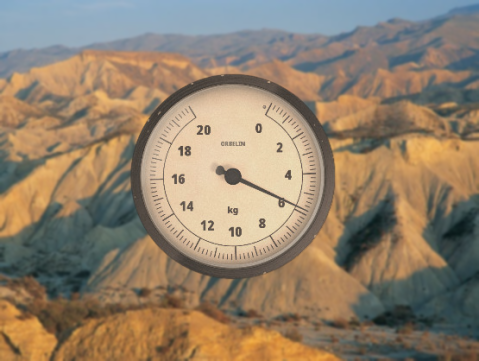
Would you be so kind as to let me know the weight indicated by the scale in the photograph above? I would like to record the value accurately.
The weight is 5.8 kg
